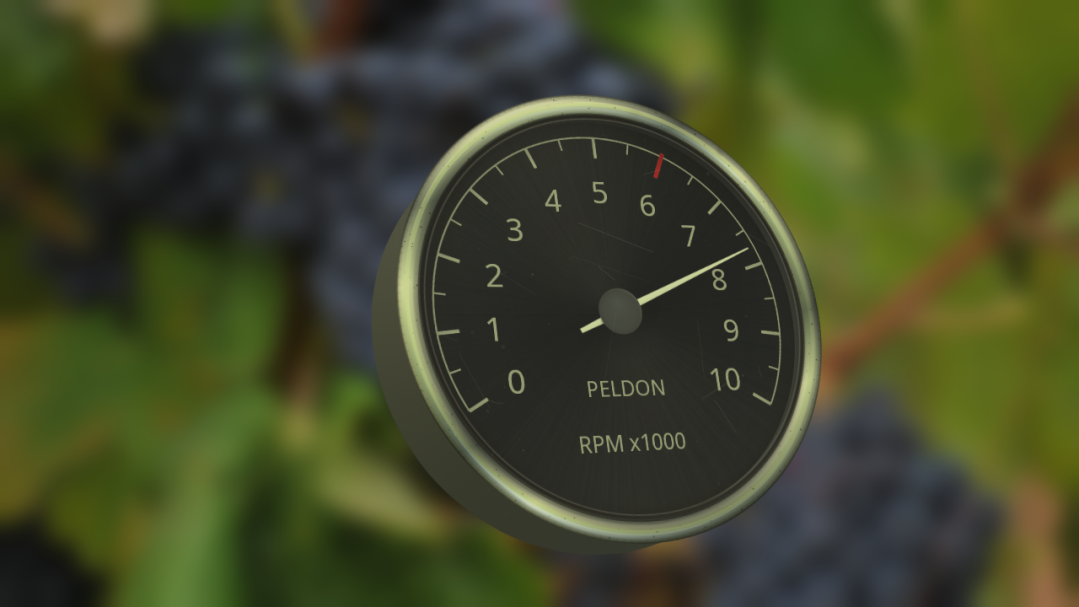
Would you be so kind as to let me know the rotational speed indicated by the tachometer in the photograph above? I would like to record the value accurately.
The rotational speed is 7750 rpm
